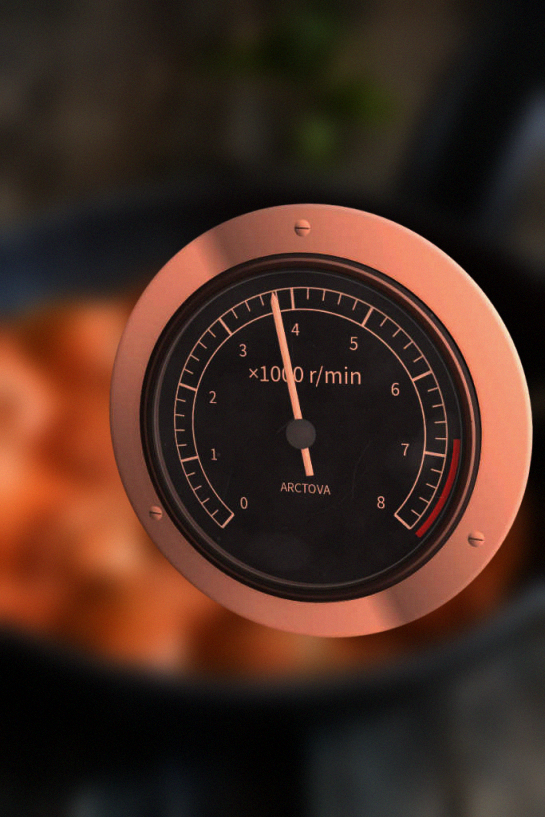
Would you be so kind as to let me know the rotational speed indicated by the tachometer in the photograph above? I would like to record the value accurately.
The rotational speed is 3800 rpm
